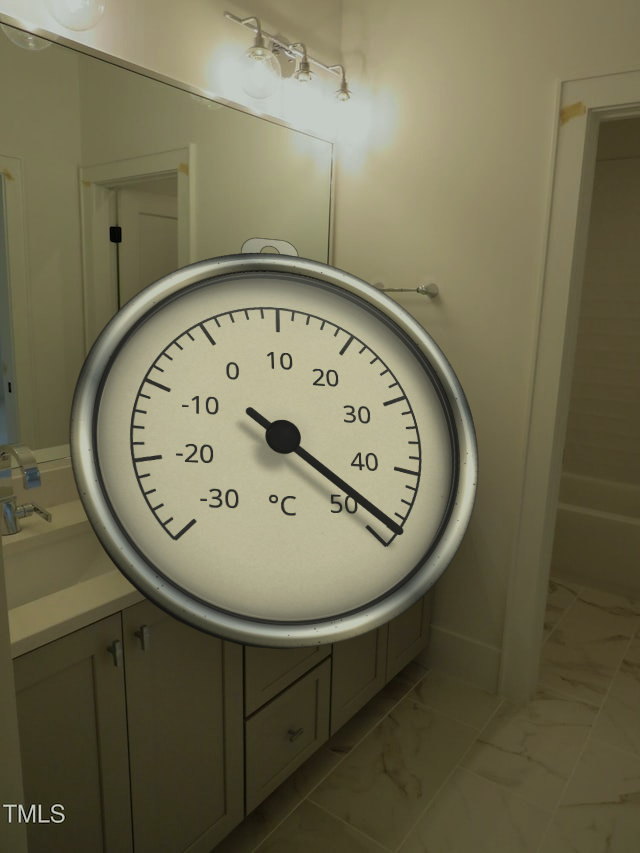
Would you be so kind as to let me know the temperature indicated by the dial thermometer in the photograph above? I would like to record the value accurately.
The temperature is 48 °C
